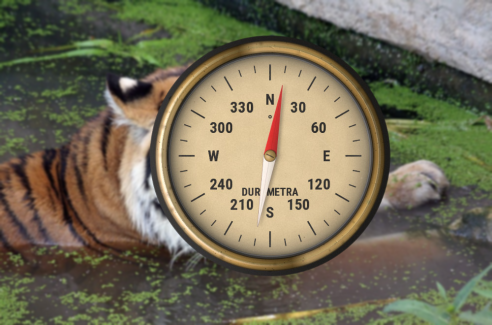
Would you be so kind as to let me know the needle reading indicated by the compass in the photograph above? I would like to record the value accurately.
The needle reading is 10 °
